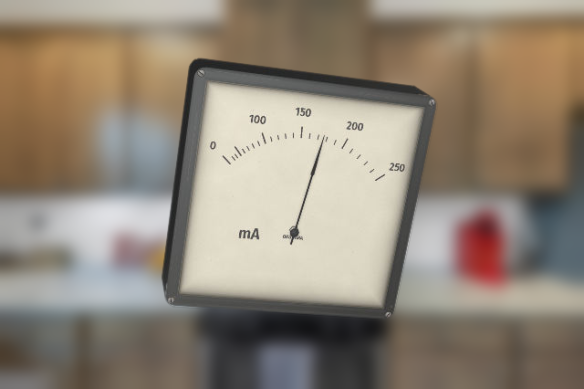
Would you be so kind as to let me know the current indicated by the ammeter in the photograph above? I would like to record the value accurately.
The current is 175 mA
